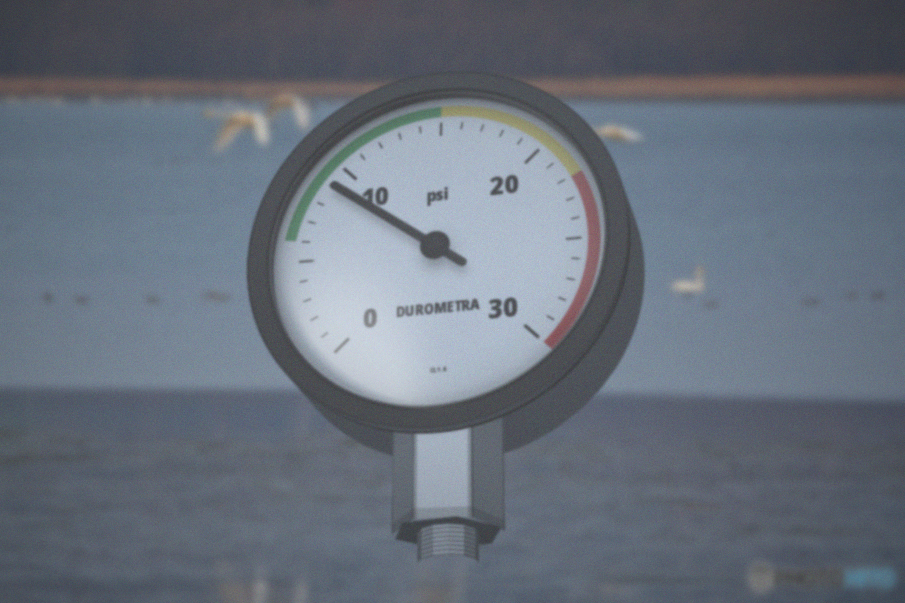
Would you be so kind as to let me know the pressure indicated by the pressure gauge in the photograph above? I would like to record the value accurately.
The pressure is 9 psi
